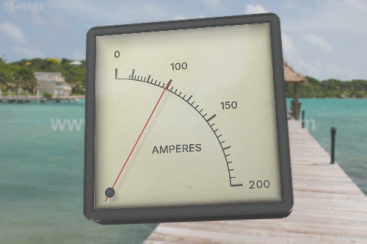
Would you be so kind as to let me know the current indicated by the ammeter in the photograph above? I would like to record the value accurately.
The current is 100 A
